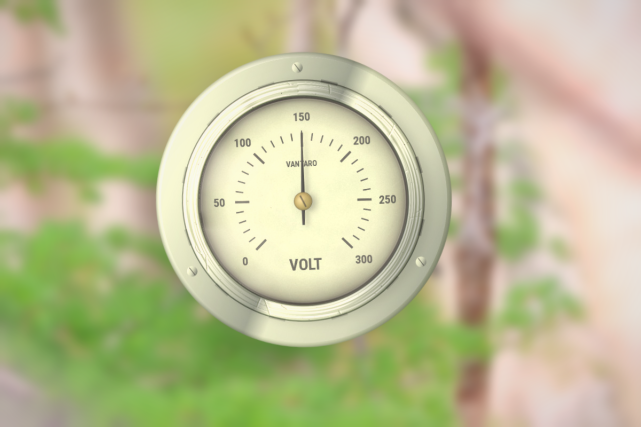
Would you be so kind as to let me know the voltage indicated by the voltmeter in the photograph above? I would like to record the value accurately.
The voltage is 150 V
